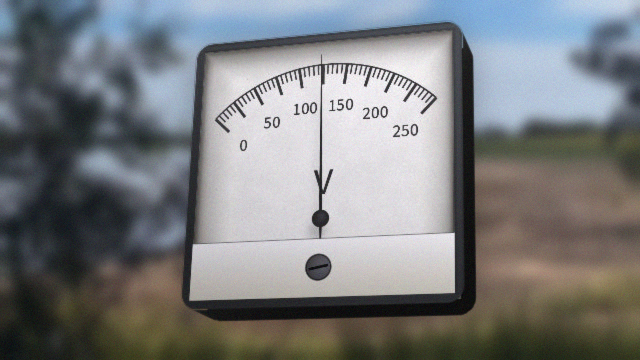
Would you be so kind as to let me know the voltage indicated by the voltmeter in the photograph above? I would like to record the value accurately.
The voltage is 125 V
